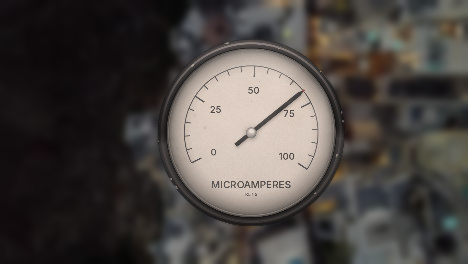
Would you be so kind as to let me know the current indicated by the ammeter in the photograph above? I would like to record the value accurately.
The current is 70 µA
